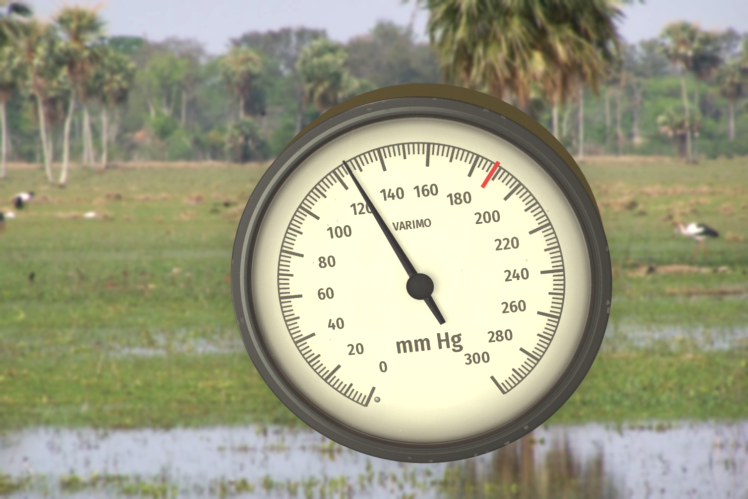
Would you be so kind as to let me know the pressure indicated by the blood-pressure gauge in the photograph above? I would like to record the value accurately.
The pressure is 126 mmHg
